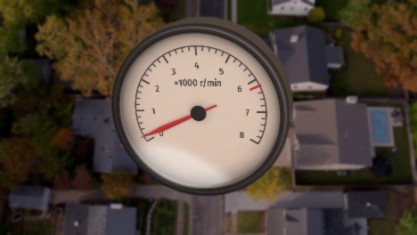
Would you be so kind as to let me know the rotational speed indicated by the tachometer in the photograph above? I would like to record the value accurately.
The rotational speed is 200 rpm
